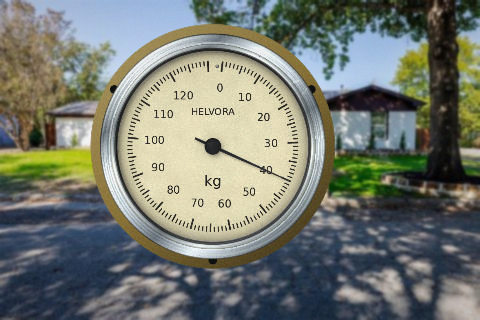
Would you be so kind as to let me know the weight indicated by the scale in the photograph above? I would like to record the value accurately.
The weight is 40 kg
